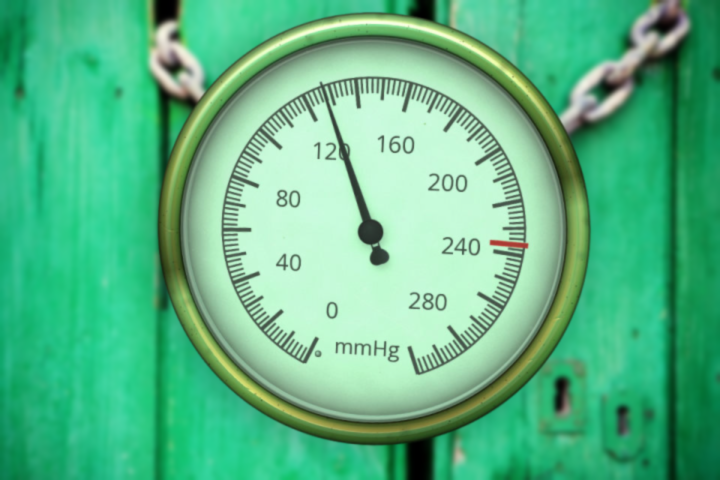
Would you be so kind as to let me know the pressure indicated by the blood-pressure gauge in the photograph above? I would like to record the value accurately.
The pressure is 128 mmHg
